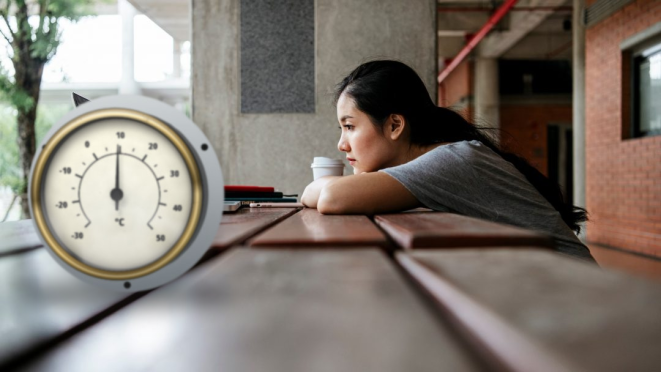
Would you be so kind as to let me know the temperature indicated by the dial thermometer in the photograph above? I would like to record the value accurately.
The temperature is 10 °C
